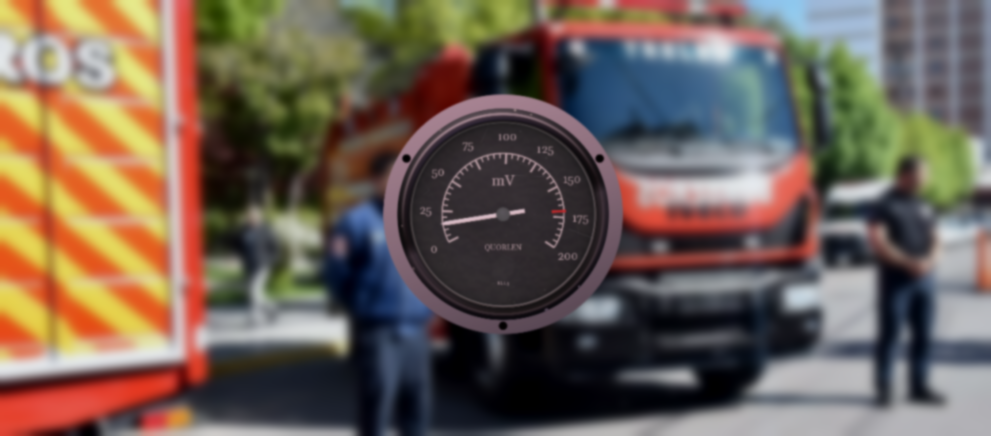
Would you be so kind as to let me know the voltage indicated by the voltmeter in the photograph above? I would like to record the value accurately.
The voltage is 15 mV
